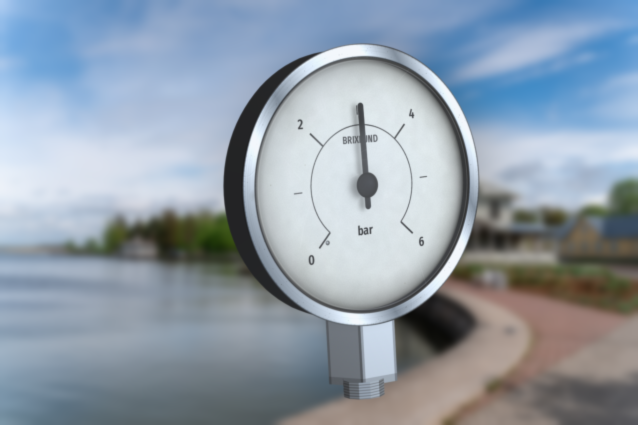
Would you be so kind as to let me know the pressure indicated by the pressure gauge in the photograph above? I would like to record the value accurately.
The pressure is 3 bar
